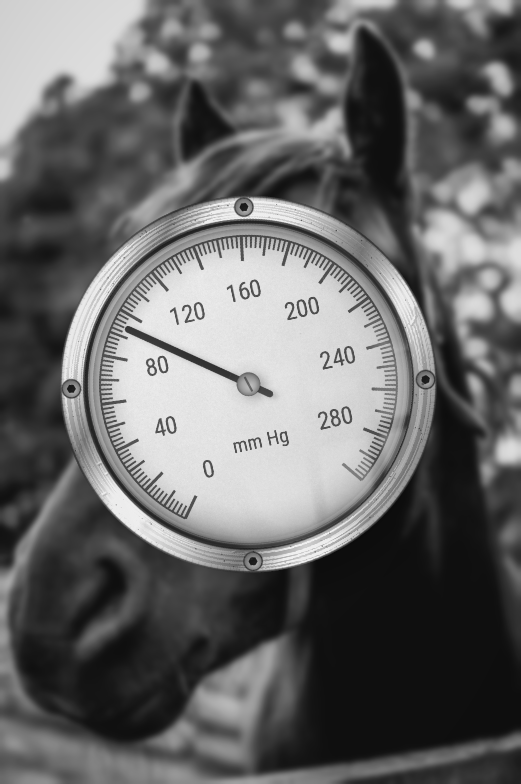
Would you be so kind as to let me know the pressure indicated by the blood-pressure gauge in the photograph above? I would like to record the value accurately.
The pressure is 94 mmHg
